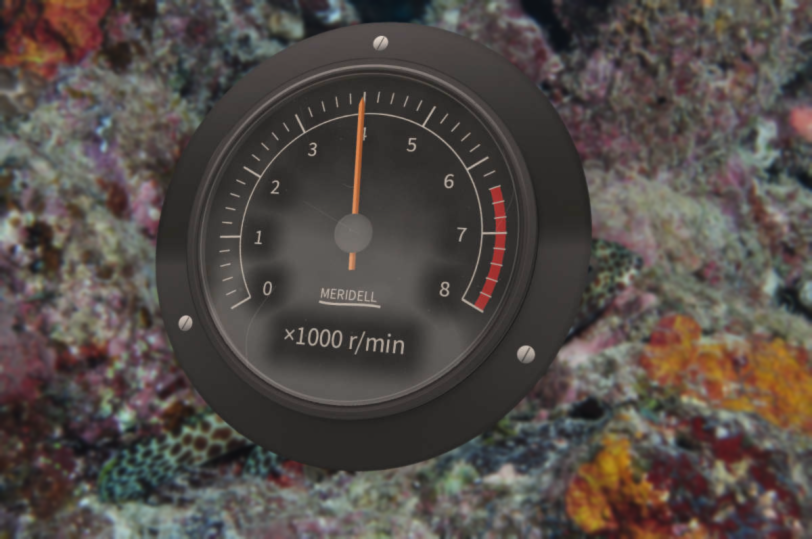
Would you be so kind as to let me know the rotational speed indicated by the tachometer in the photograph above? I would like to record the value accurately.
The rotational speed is 4000 rpm
